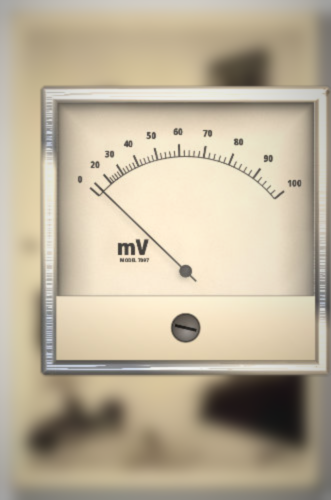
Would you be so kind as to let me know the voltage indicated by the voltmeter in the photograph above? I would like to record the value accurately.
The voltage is 10 mV
